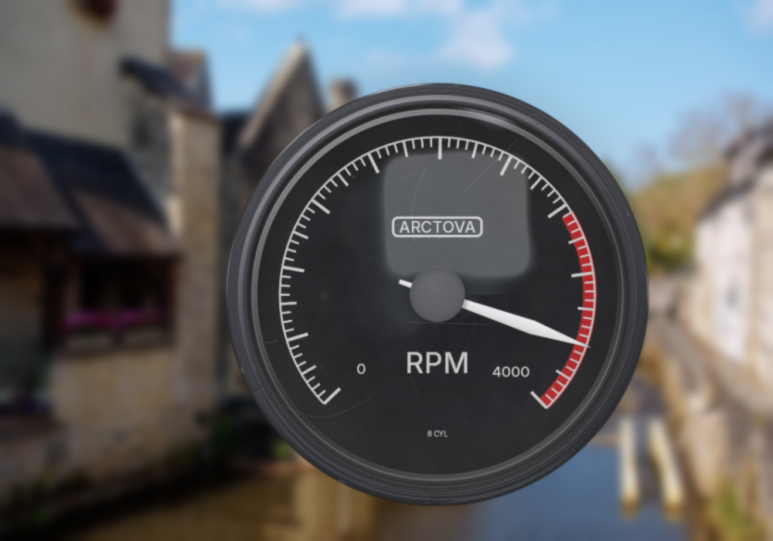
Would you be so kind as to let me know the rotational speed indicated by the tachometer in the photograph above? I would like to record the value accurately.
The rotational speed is 3600 rpm
